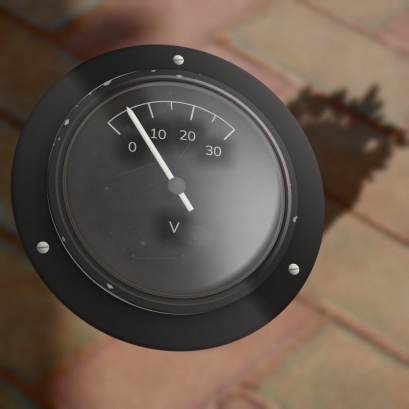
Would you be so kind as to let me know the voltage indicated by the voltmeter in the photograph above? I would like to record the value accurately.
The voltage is 5 V
